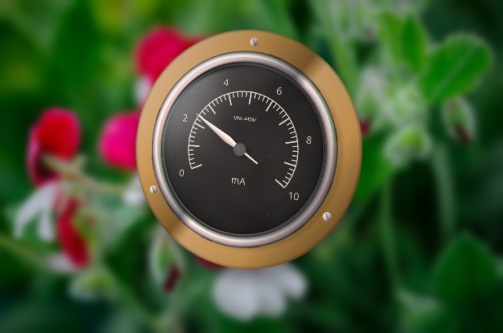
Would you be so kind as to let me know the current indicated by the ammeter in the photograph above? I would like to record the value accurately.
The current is 2.4 mA
